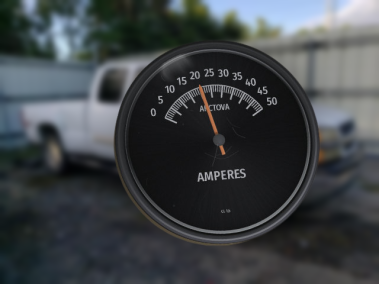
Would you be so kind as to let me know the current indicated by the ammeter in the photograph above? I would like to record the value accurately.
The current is 20 A
